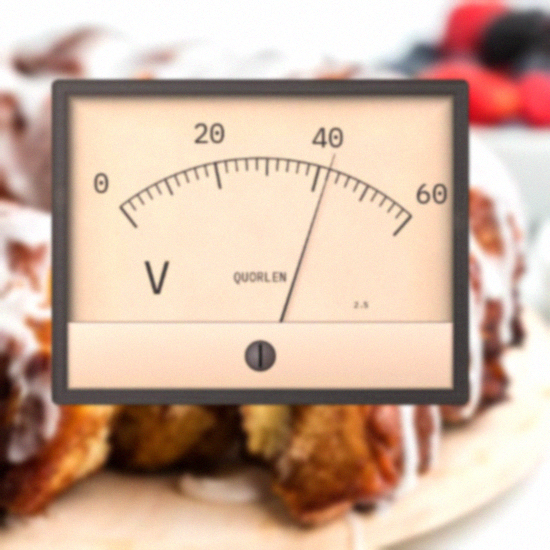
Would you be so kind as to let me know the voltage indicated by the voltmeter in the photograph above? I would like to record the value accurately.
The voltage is 42 V
